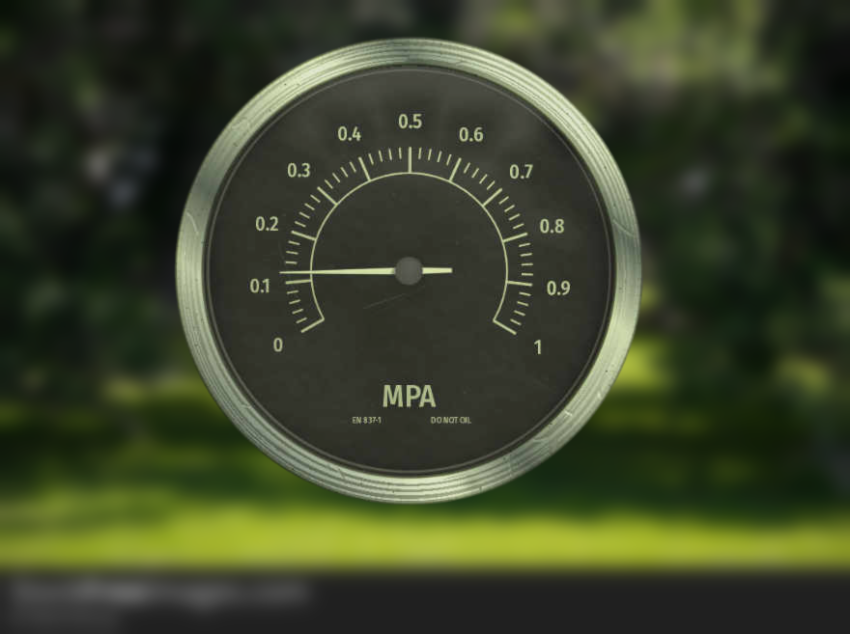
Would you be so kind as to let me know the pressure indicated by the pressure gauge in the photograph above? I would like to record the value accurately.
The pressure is 0.12 MPa
